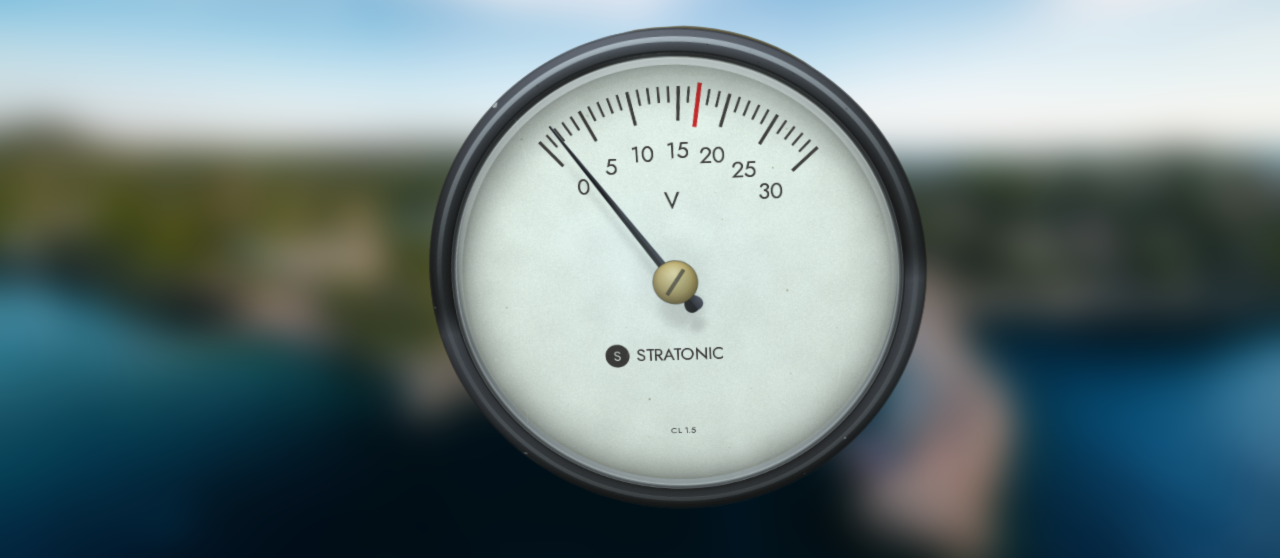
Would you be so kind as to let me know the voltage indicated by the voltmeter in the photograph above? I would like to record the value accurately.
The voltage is 2 V
